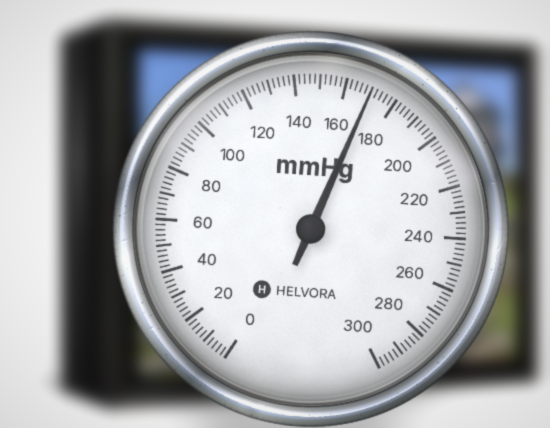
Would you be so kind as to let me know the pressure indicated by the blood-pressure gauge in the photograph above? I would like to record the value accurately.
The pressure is 170 mmHg
